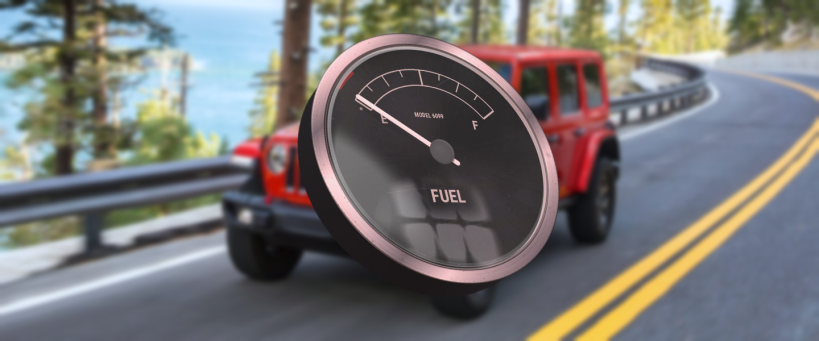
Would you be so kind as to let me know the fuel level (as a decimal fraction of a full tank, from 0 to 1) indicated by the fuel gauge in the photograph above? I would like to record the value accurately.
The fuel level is 0
